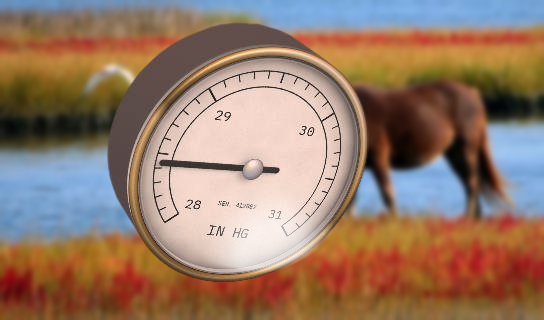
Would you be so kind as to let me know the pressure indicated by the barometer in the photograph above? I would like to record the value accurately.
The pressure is 28.45 inHg
